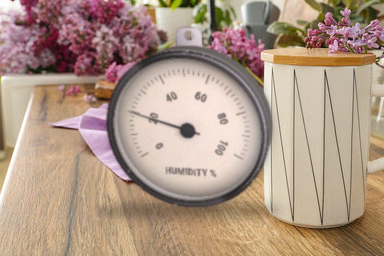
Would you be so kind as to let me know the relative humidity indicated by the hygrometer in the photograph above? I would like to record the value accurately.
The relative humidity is 20 %
